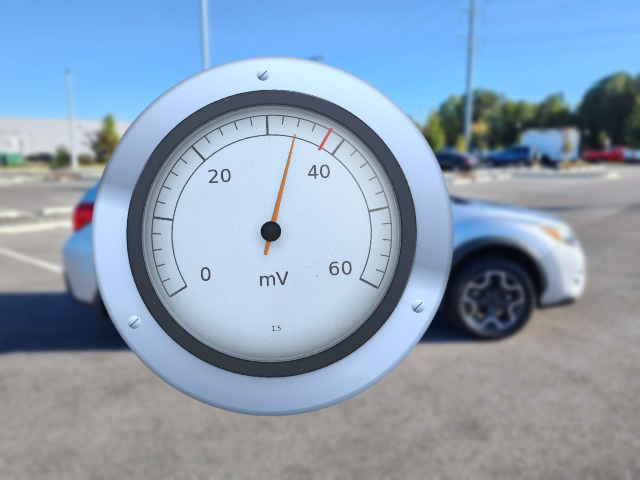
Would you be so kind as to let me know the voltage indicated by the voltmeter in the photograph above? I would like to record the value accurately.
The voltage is 34 mV
